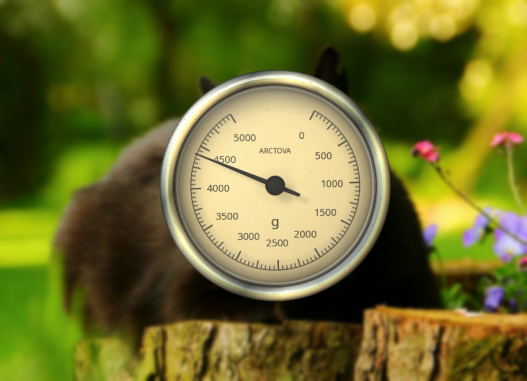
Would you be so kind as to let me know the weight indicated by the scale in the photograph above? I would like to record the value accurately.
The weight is 4400 g
